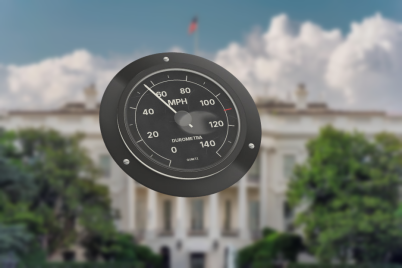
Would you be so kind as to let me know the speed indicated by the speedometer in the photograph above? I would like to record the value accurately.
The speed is 55 mph
